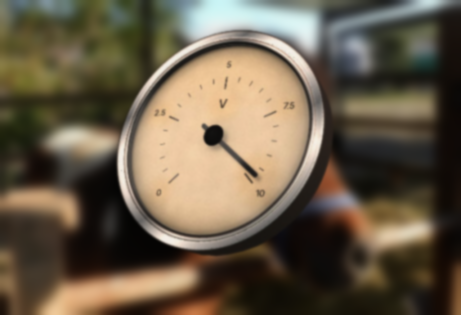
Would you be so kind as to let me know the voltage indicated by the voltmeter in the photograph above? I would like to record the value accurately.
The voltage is 9.75 V
